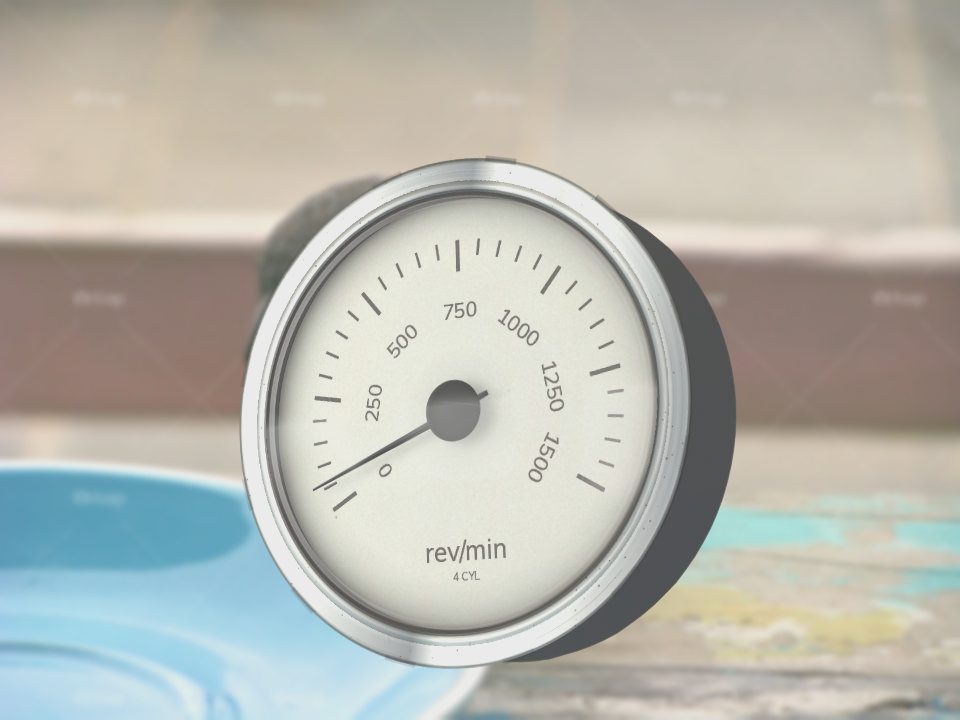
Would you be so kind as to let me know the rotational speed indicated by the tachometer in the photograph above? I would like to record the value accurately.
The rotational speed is 50 rpm
